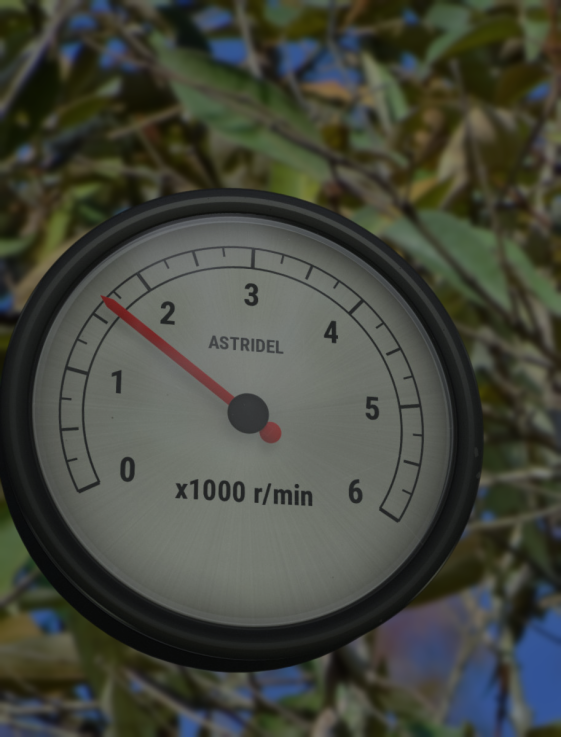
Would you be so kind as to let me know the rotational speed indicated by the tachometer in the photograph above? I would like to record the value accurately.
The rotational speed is 1625 rpm
